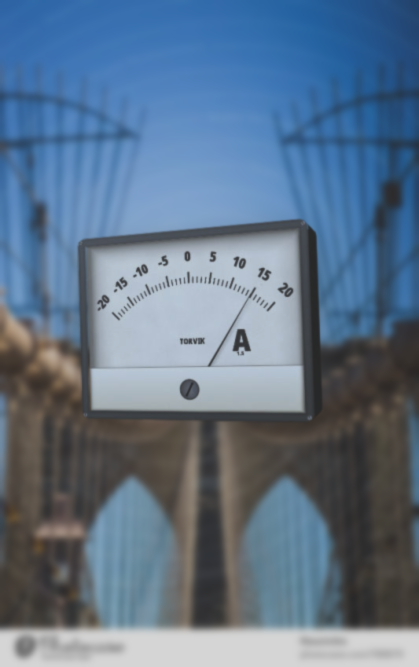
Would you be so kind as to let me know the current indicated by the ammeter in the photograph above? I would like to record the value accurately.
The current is 15 A
